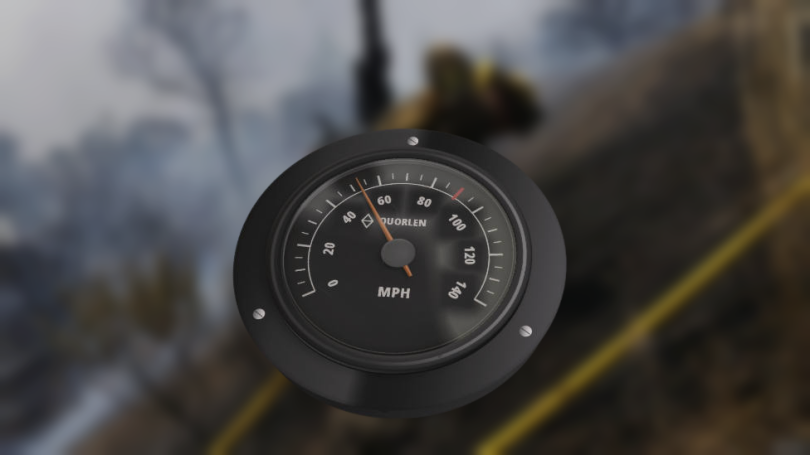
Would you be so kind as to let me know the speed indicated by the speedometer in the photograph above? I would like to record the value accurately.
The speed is 52.5 mph
